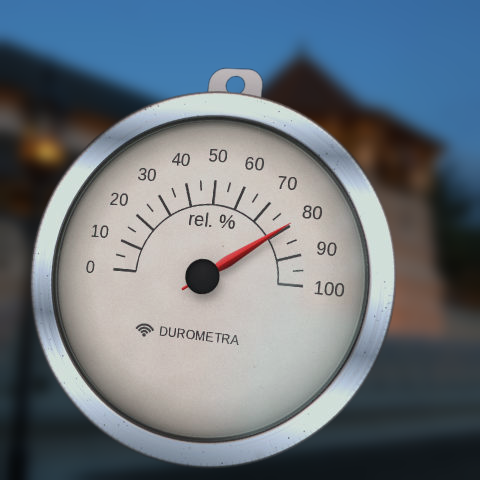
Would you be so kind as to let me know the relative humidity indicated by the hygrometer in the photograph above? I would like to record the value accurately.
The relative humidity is 80 %
